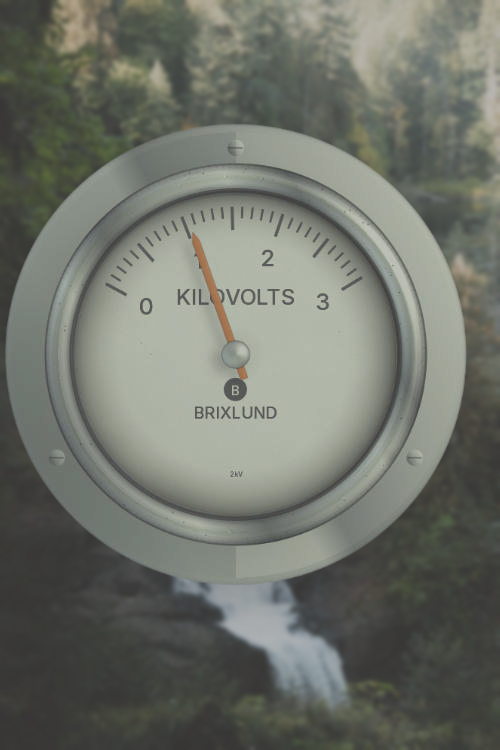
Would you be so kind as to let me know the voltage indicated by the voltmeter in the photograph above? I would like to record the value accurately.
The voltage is 1.05 kV
